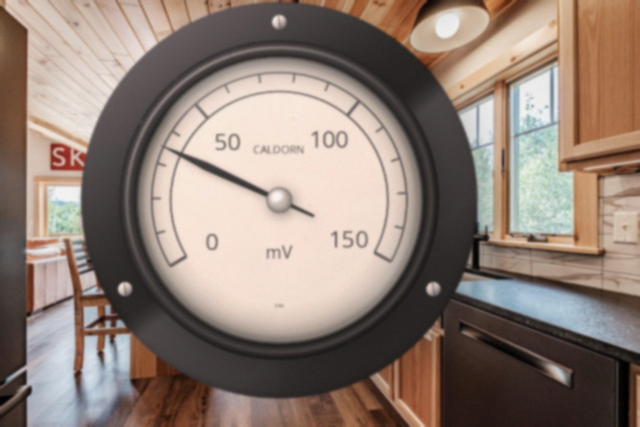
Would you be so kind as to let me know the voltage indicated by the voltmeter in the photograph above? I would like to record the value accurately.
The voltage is 35 mV
